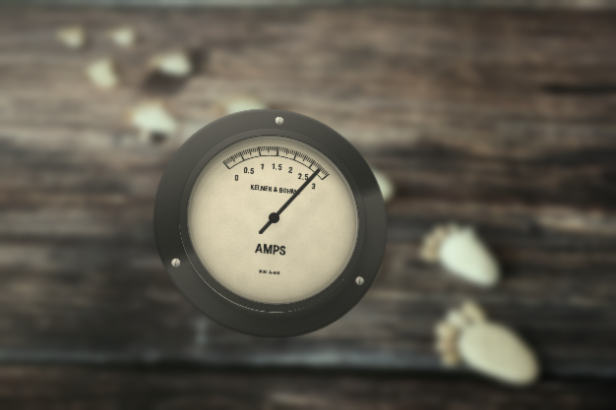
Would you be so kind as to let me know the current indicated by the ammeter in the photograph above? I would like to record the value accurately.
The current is 2.75 A
